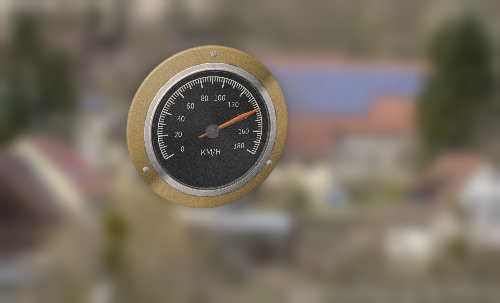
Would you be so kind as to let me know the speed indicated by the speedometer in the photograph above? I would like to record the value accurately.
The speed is 140 km/h
